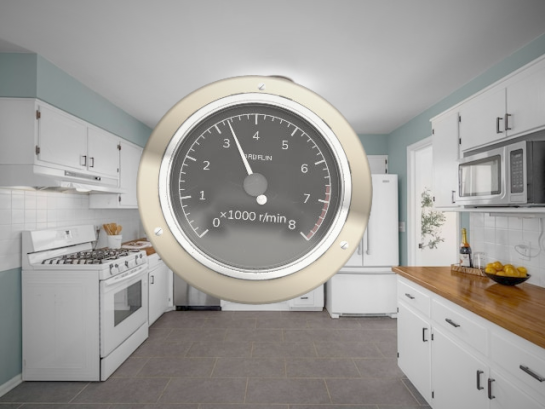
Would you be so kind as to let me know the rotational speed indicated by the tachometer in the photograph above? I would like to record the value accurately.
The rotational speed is 3300 rpm
